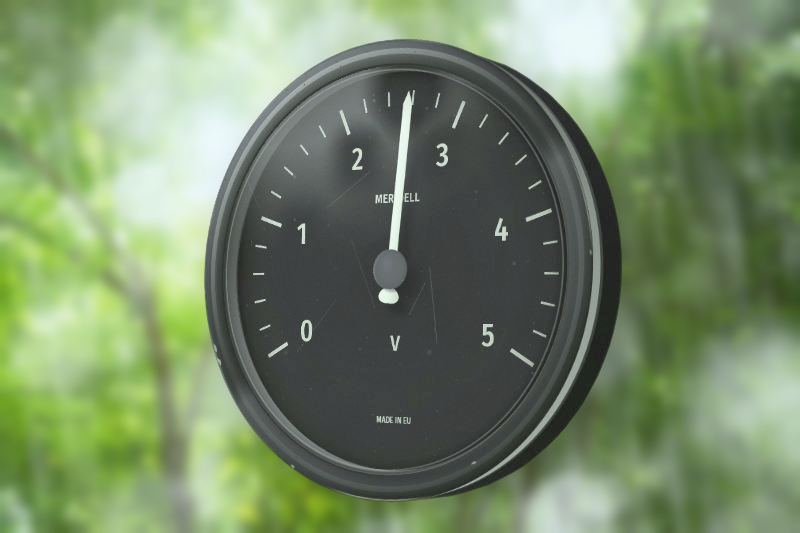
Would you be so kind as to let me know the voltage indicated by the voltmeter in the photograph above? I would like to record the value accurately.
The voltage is 2.6 V
